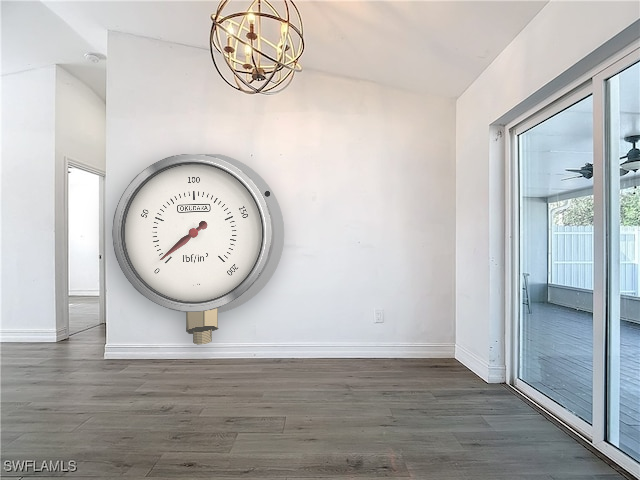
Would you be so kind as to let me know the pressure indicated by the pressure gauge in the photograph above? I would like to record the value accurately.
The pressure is 5 psi
